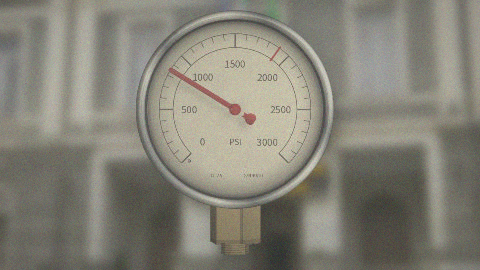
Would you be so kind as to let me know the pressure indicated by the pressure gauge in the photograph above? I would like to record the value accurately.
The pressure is 850 psi
